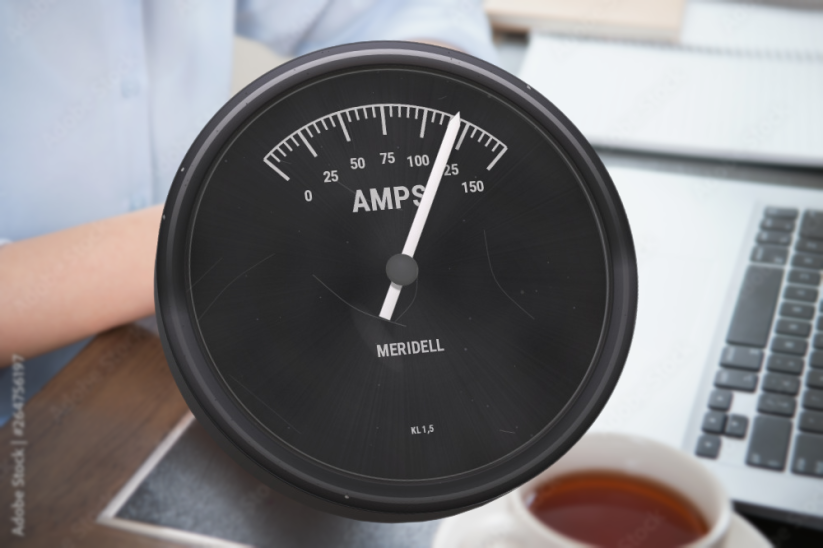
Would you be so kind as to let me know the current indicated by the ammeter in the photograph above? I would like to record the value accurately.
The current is 117.5 A
